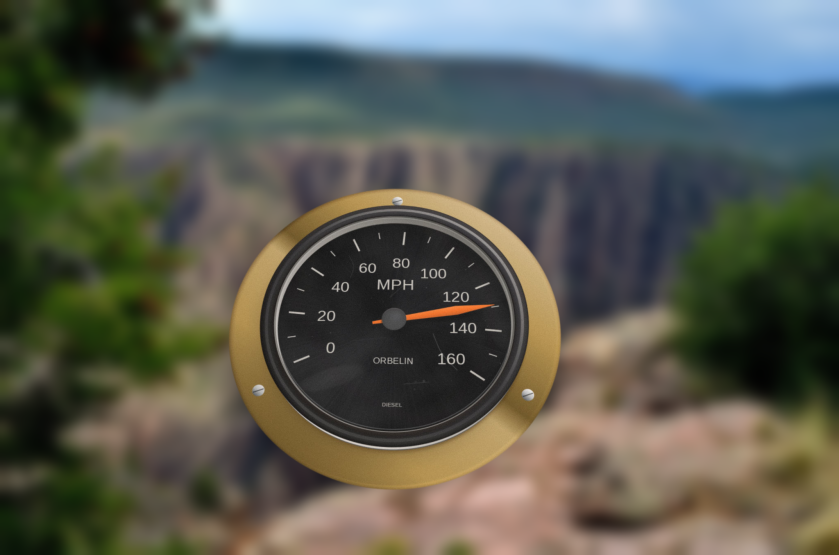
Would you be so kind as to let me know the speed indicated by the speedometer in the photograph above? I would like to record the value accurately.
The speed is 130 mph
